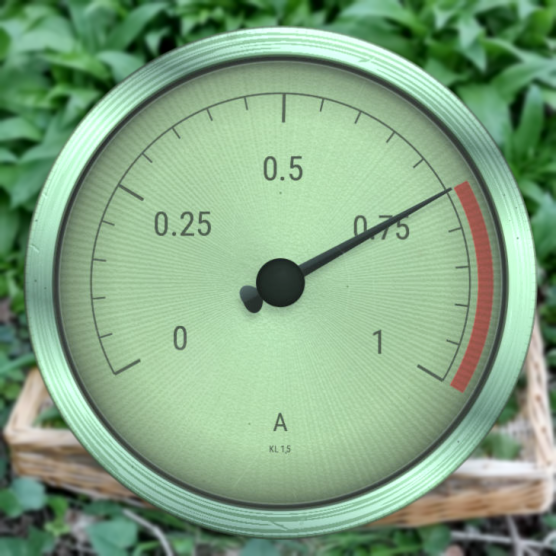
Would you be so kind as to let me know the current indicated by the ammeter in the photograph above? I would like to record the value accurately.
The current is 0.75 A
